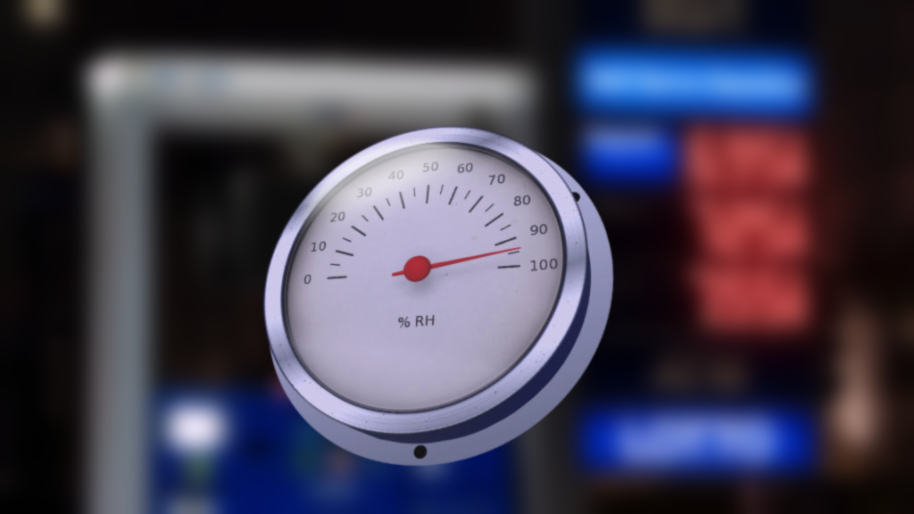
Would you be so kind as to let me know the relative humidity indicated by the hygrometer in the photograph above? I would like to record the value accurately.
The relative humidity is 95 %
